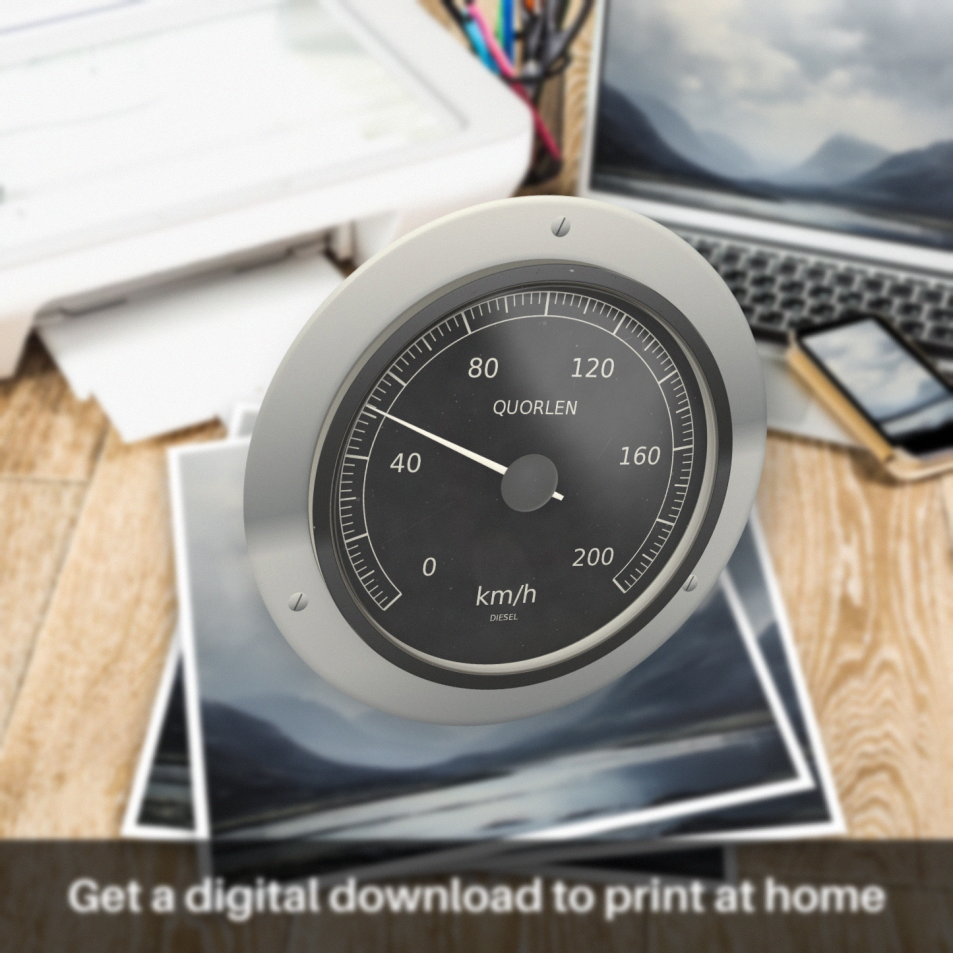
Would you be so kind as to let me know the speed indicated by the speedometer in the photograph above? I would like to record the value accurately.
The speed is 52 km/h
